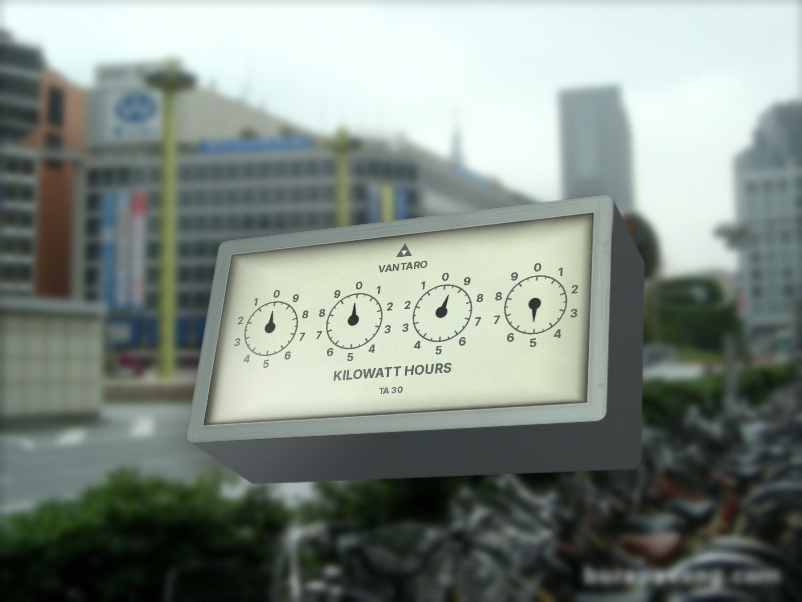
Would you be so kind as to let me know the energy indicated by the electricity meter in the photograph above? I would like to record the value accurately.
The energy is 9995 kWh
